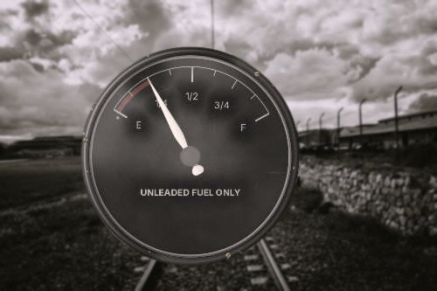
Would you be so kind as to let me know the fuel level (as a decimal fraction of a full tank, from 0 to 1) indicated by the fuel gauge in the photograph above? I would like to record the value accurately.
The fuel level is 0.25
